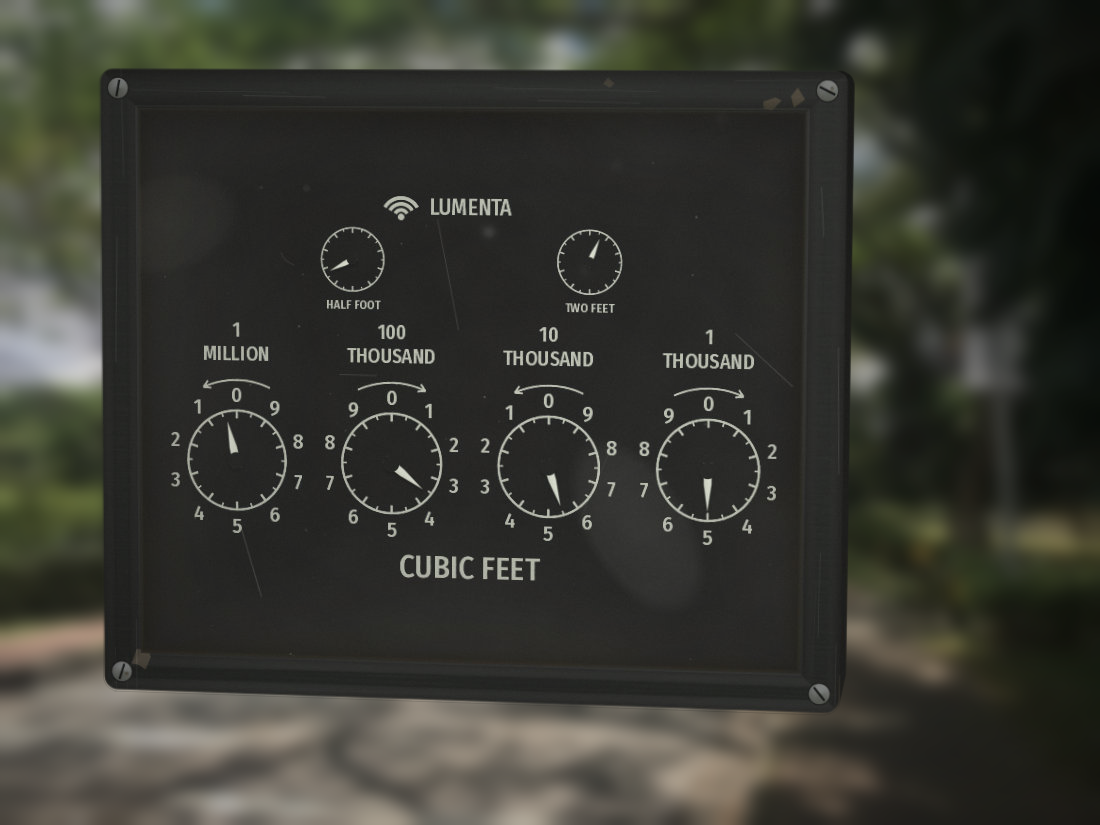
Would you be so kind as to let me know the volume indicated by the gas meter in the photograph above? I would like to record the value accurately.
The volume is 35500 ft³
